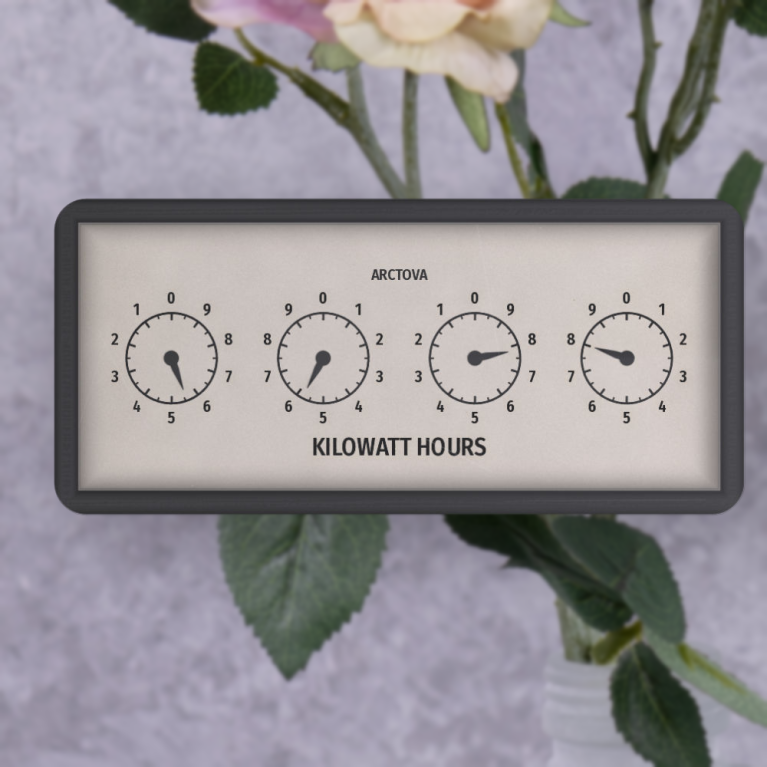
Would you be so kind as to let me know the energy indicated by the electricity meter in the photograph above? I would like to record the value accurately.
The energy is 5578 kWh
